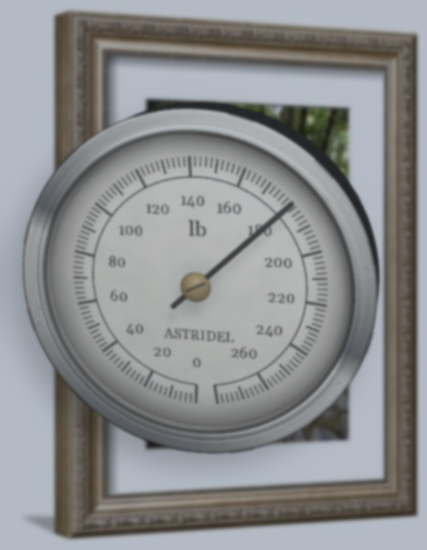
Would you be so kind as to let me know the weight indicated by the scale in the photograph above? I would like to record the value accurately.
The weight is 180 lb
